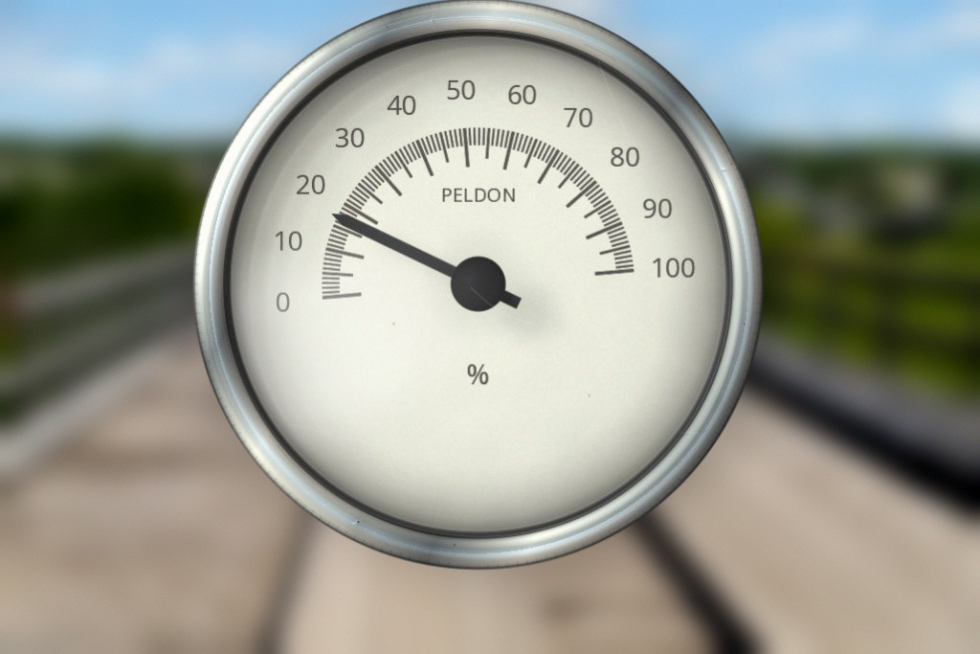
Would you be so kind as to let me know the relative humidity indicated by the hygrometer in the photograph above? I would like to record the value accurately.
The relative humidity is 17 %
